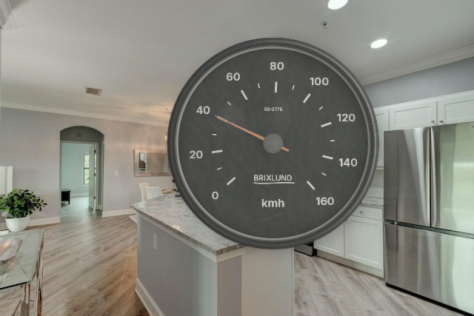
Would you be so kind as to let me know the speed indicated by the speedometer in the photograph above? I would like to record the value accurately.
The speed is 40 km/h
